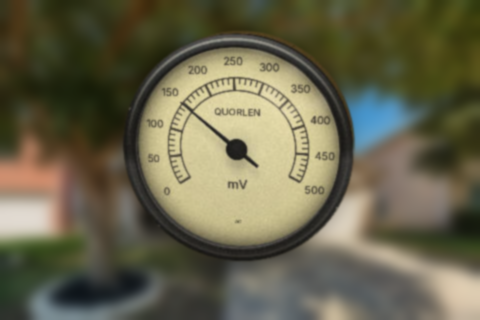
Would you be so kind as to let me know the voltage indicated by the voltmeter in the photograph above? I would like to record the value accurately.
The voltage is 150 mV
